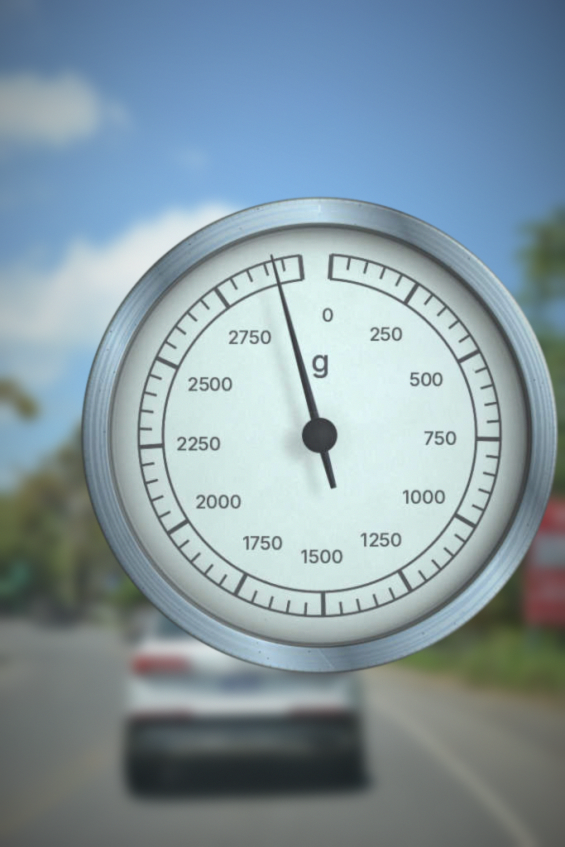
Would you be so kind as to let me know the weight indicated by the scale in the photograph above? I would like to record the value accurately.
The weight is 2925 g
